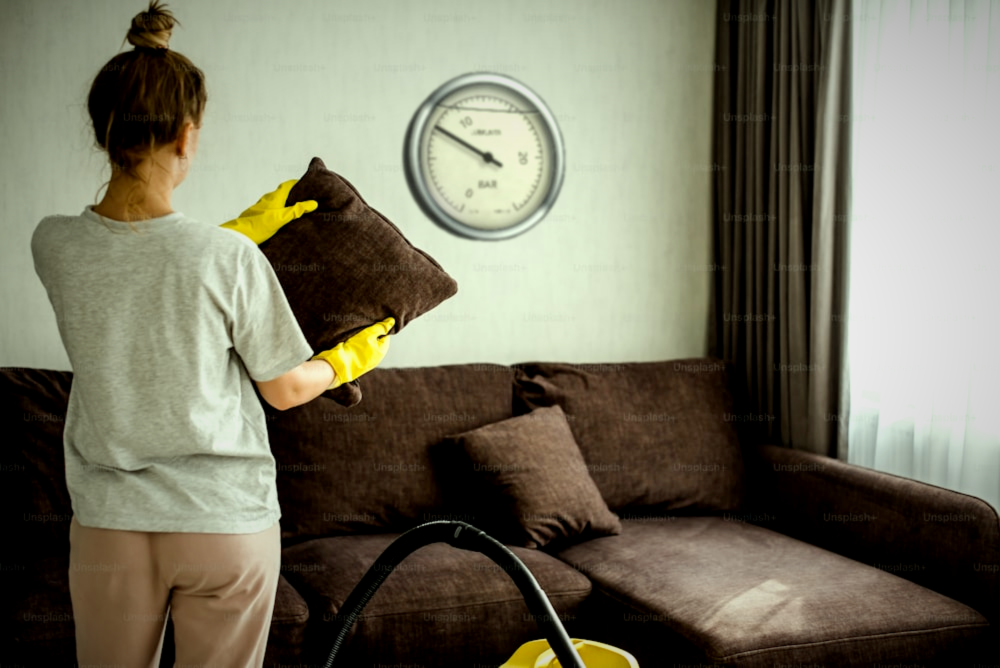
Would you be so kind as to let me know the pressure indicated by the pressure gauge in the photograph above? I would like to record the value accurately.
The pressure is 7.5 bar
